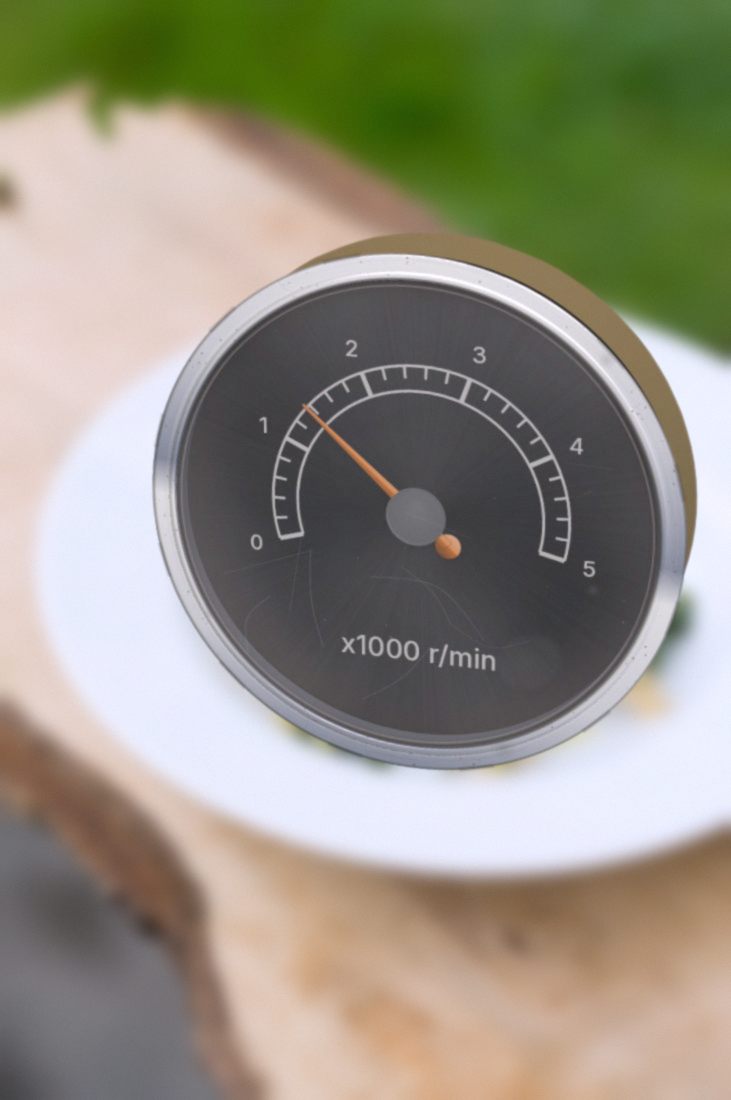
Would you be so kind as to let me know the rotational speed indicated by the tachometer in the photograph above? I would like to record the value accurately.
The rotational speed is 1400 rpm
